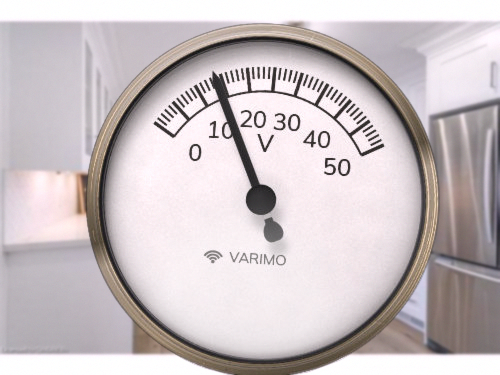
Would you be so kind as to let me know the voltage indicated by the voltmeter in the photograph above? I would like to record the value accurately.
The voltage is 14 V
